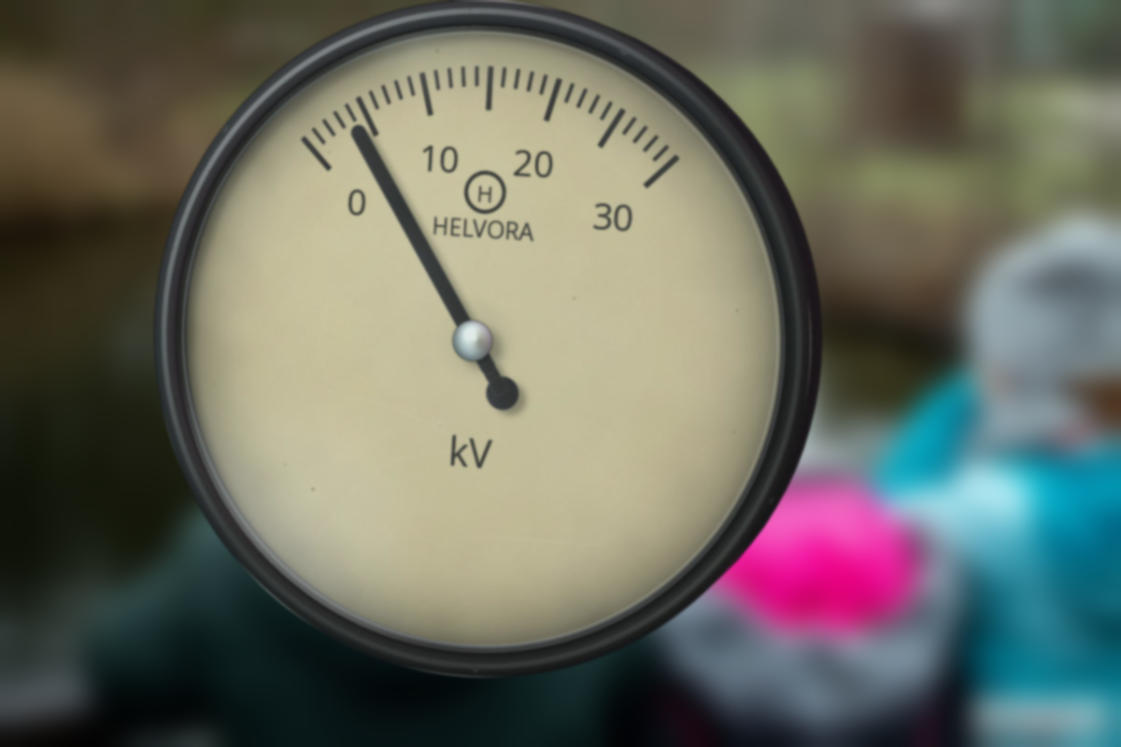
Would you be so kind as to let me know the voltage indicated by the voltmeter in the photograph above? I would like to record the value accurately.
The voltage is 4 kV
